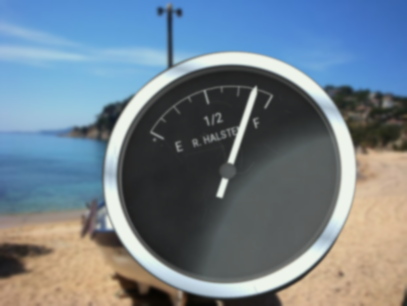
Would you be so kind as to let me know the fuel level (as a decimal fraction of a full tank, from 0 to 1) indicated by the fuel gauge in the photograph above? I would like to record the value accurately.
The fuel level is 0.875
